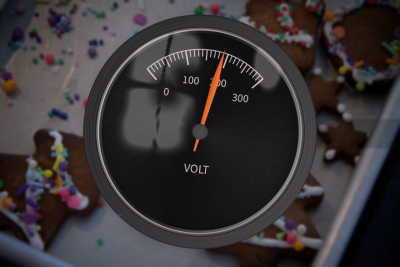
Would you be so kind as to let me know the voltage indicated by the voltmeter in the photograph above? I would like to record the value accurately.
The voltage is 190 V
